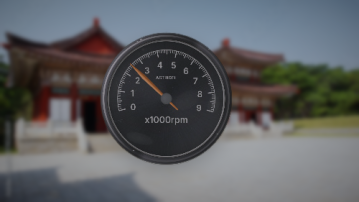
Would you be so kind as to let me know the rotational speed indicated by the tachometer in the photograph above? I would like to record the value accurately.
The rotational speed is 2500 rpm
